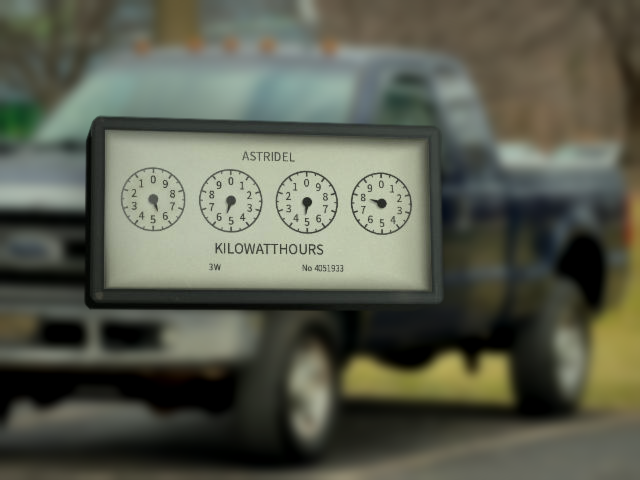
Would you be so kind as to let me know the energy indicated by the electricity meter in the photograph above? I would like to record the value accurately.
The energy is 5548 kWh
